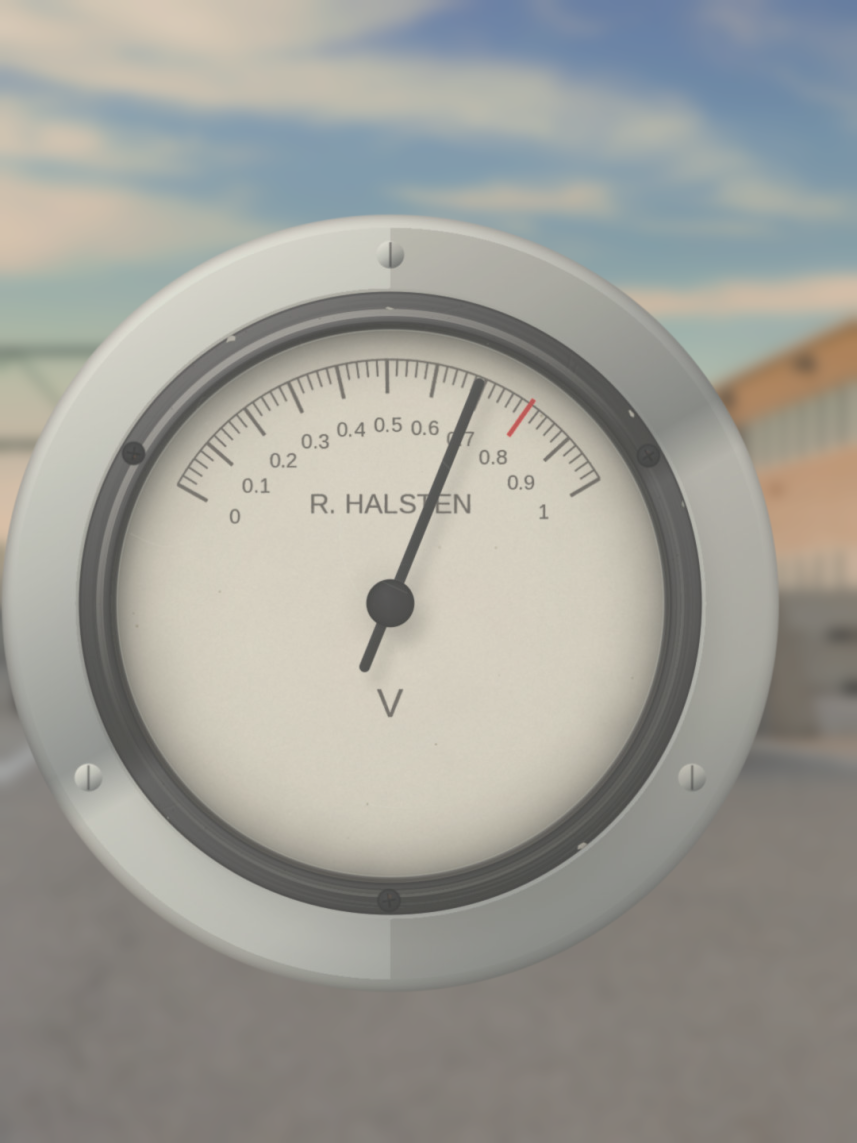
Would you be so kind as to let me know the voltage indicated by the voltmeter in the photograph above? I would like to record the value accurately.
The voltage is 0.69 V
